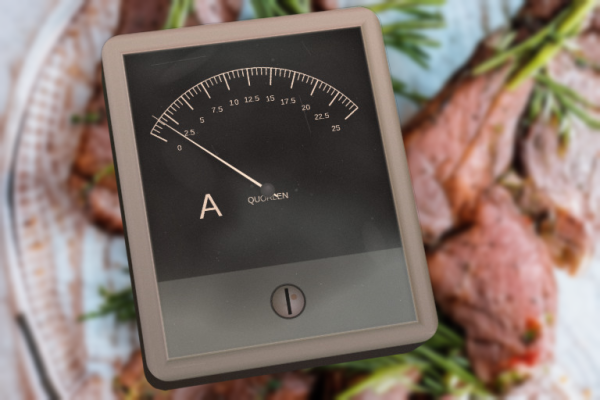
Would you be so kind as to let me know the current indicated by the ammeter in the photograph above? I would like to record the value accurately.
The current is 1.5 A
